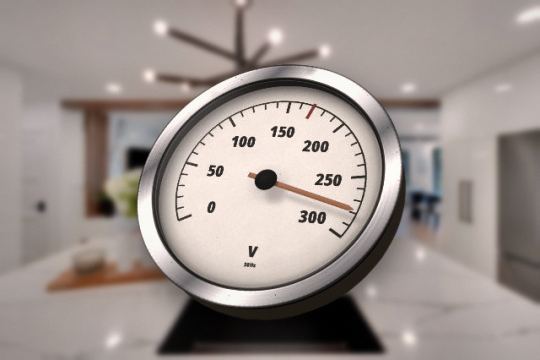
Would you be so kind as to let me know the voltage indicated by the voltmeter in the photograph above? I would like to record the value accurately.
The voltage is 280 V
